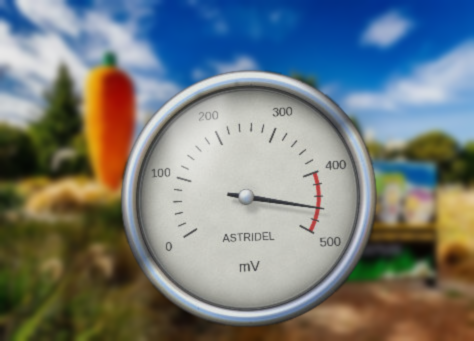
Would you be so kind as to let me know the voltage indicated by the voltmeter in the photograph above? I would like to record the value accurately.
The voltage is 460 mV
